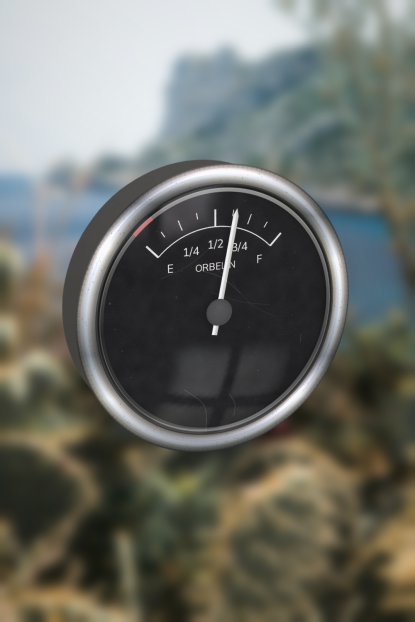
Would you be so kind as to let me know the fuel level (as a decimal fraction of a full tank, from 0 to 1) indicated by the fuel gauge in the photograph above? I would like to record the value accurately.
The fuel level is 0.625
